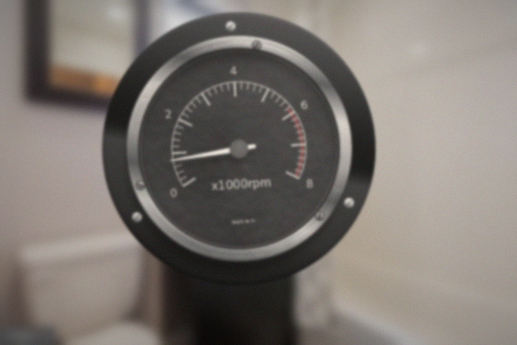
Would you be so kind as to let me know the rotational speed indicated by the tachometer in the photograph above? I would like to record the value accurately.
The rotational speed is 800 rpm
